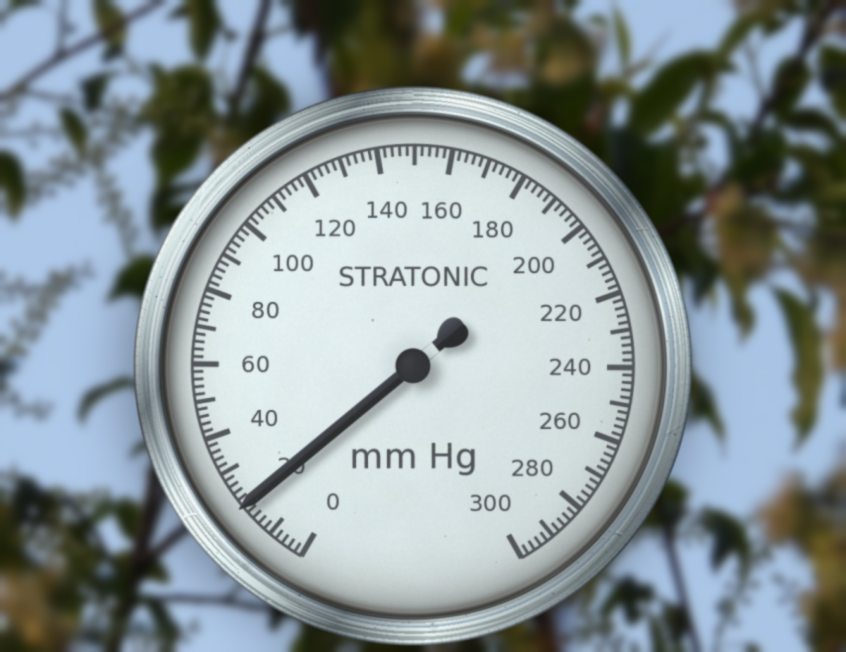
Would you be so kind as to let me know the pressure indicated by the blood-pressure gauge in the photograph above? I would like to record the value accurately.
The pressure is 20 mmHg
